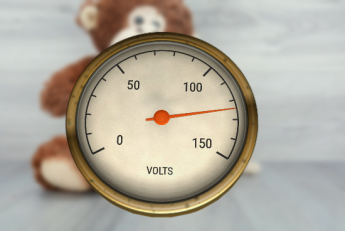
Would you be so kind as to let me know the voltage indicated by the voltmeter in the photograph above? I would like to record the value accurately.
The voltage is 125 V
